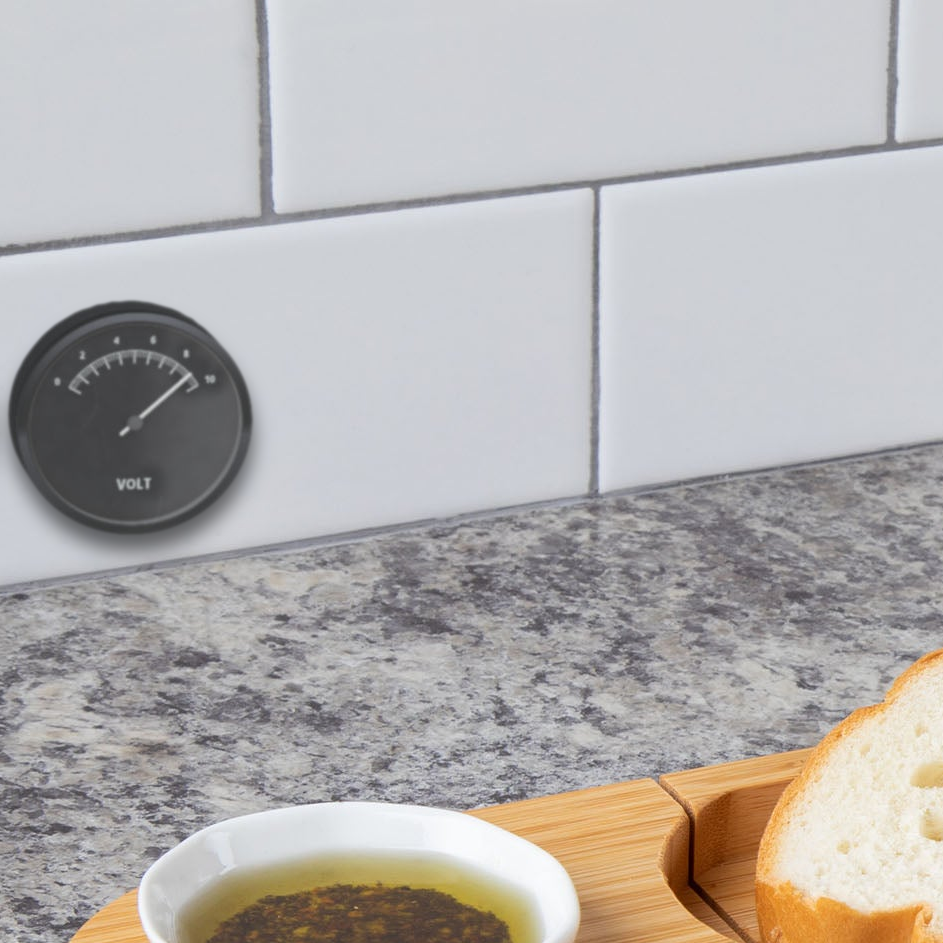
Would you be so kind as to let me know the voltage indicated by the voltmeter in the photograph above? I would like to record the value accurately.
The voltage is 9 V
